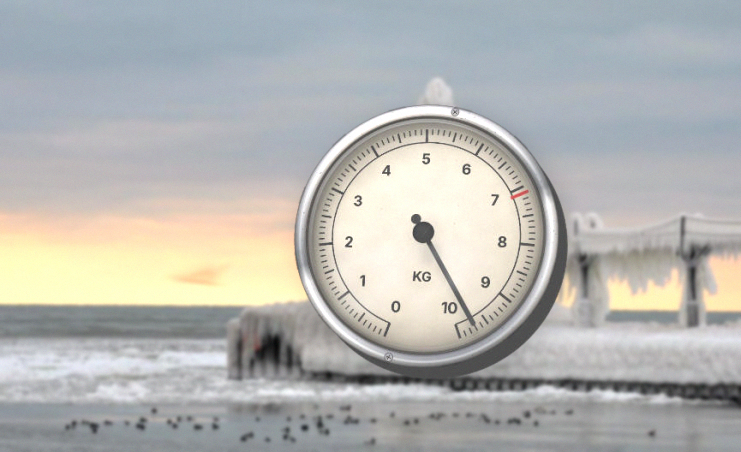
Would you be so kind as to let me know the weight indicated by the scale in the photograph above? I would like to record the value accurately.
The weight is 9.7 kg
